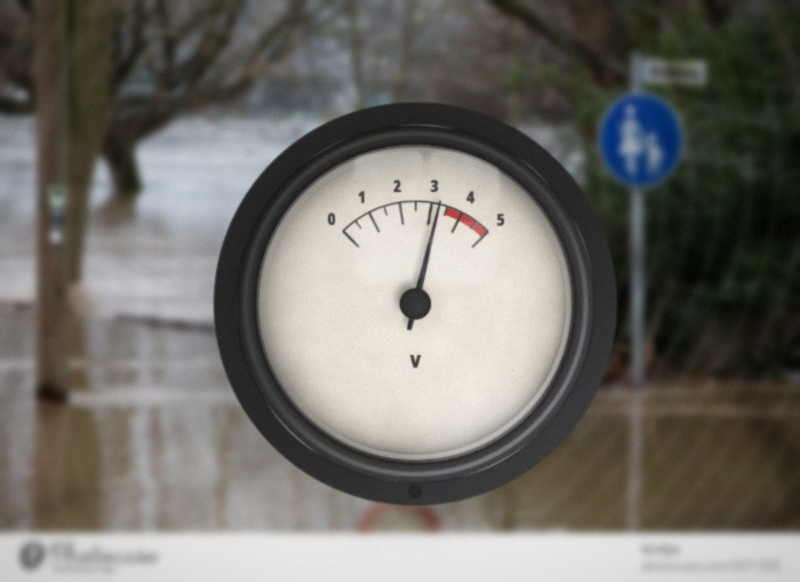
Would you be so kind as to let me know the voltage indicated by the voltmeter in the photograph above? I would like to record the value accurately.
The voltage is 3.25 V
